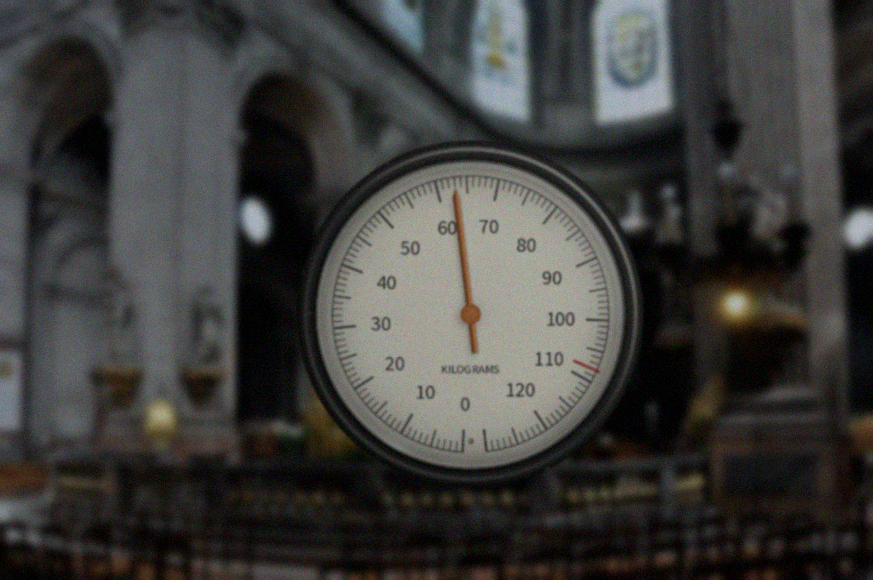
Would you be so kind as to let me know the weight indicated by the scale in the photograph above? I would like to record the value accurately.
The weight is 63 kg
